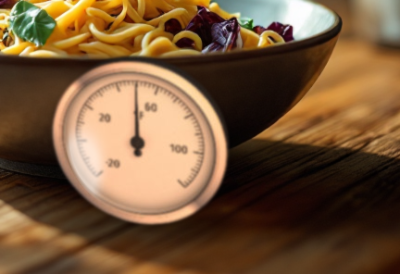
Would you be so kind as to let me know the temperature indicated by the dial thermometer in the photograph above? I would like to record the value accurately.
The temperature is 50 °F
